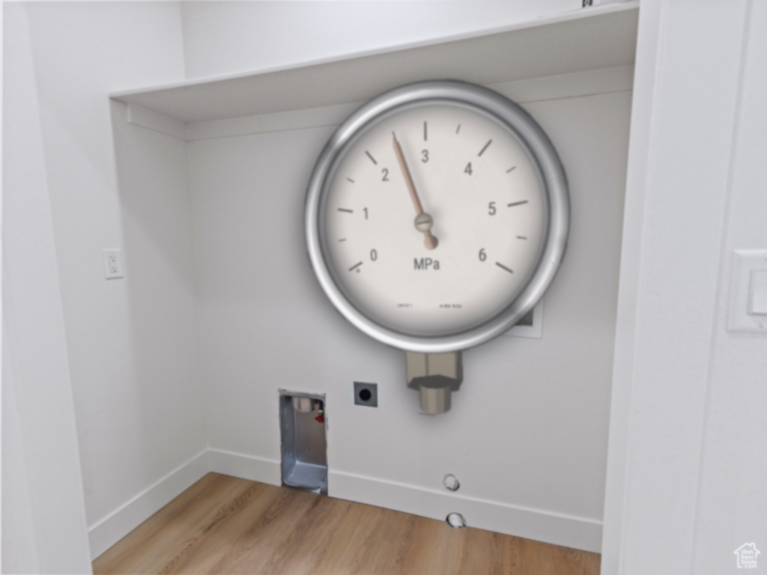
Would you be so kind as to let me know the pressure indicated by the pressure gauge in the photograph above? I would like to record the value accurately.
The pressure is 2.5 MPa
